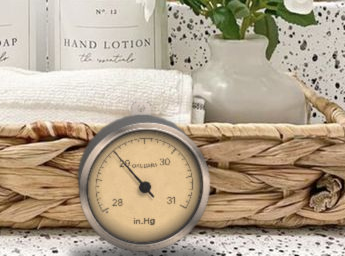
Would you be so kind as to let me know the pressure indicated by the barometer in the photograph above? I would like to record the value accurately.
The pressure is 29 inHg
